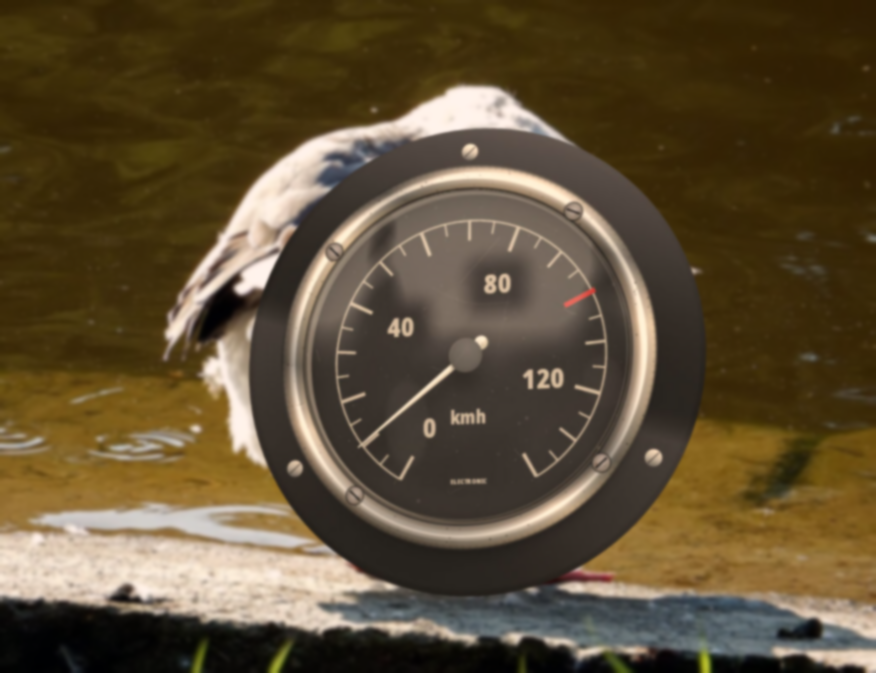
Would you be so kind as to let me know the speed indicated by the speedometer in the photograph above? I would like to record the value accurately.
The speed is 10 km/h
